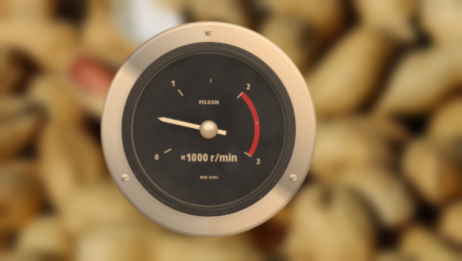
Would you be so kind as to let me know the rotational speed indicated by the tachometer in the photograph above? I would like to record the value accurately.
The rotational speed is 500 rpm
